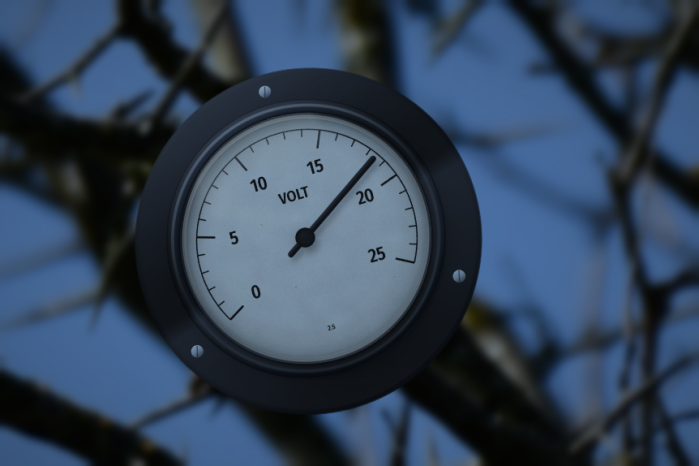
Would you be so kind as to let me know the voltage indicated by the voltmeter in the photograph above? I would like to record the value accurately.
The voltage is 18.5 V
